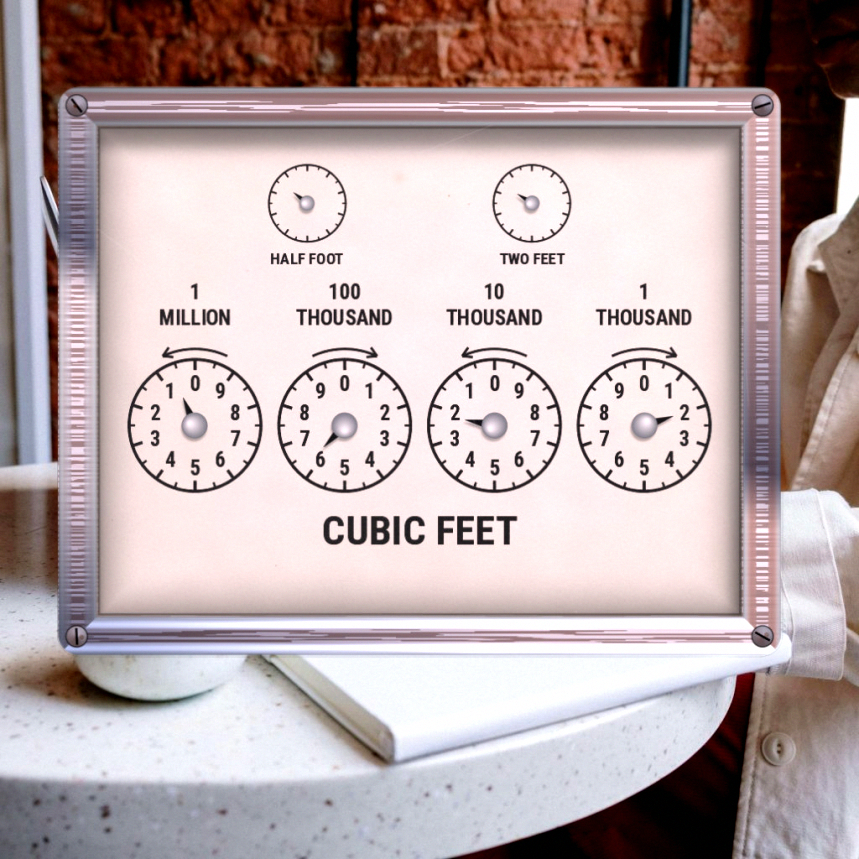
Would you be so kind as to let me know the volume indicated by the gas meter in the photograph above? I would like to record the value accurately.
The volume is 62200 ft³
